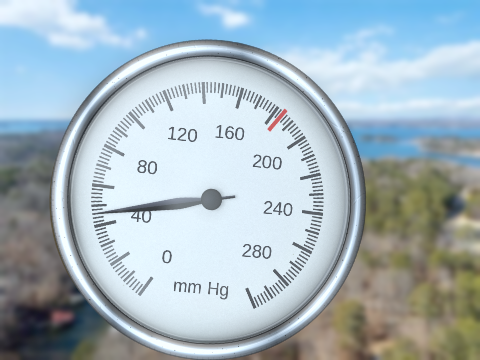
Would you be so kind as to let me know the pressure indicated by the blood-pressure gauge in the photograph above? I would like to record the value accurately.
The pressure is 46 mmHg
